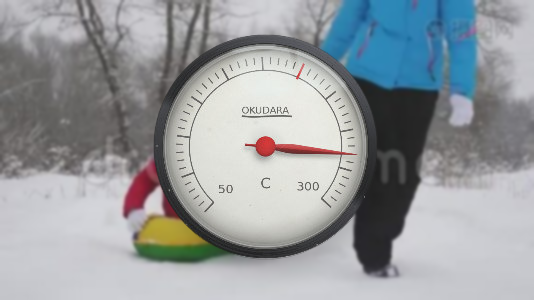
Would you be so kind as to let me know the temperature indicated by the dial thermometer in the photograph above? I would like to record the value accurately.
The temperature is 265 °C
